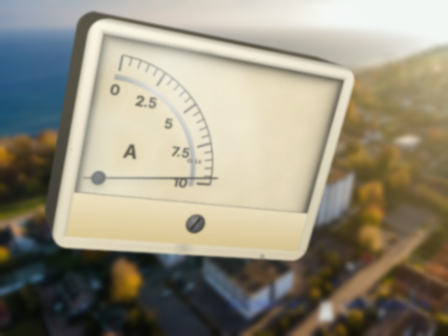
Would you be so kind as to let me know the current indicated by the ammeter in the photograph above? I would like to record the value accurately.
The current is 9.5 A
